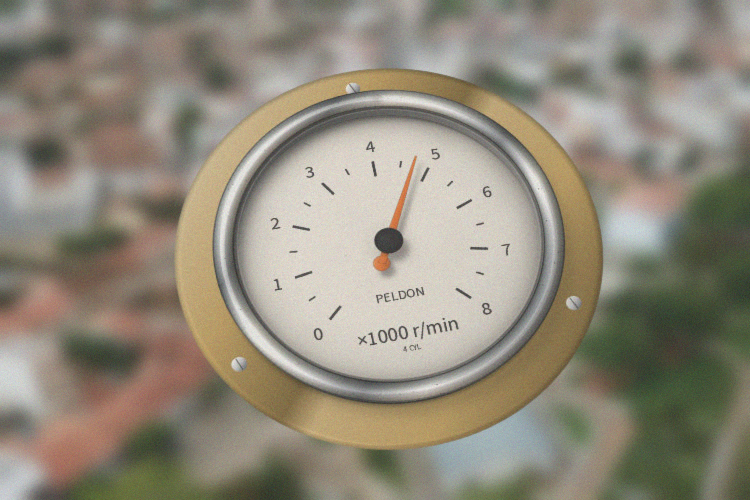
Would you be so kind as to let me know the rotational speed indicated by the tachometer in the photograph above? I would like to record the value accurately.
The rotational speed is 4750 rpm
